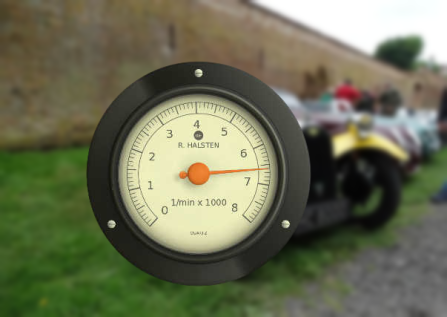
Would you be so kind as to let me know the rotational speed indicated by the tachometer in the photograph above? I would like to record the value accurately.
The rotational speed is 6600 rpm
